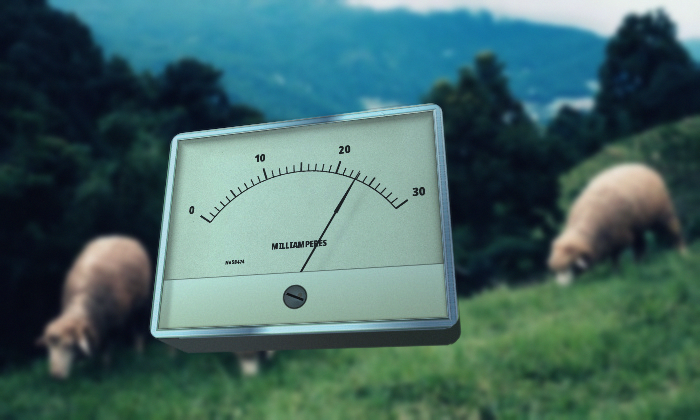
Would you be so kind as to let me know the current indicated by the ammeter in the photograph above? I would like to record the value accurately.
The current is 23 mA
